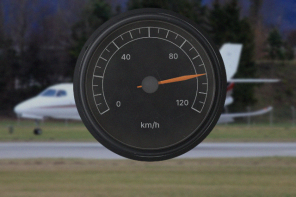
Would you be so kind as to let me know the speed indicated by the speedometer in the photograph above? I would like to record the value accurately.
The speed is 100 km/h
